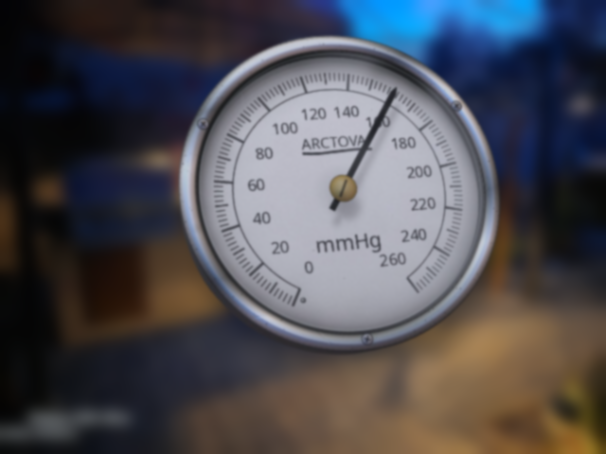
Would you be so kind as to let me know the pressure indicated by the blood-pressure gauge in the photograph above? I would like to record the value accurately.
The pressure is 160 mmHg
